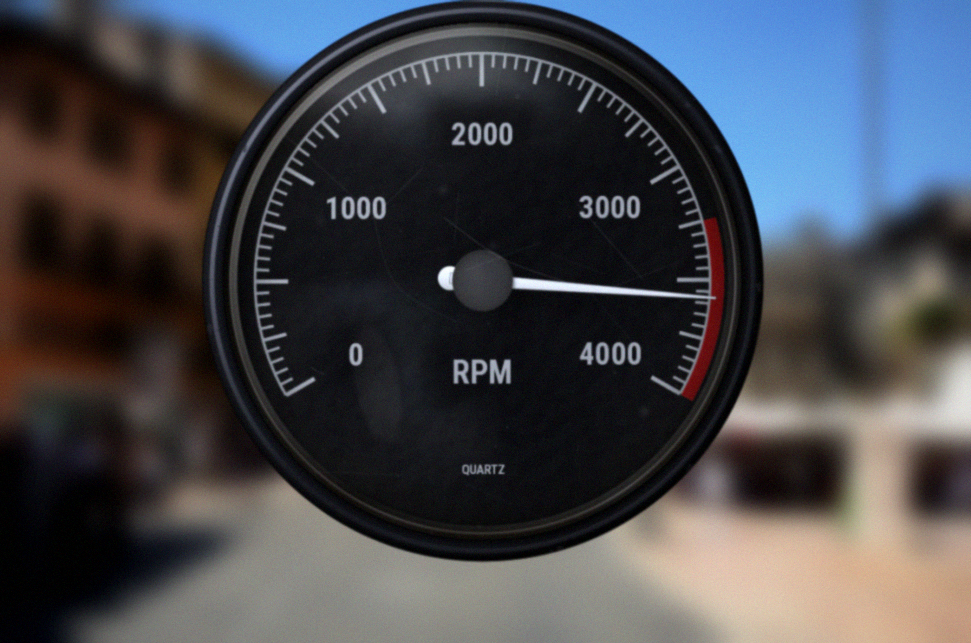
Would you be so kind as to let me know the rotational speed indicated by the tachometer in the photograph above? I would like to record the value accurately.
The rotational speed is 3575 rpm
